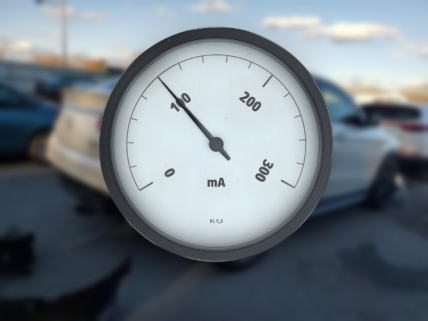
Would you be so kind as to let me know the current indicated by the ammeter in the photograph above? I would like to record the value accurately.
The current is 100 mA
